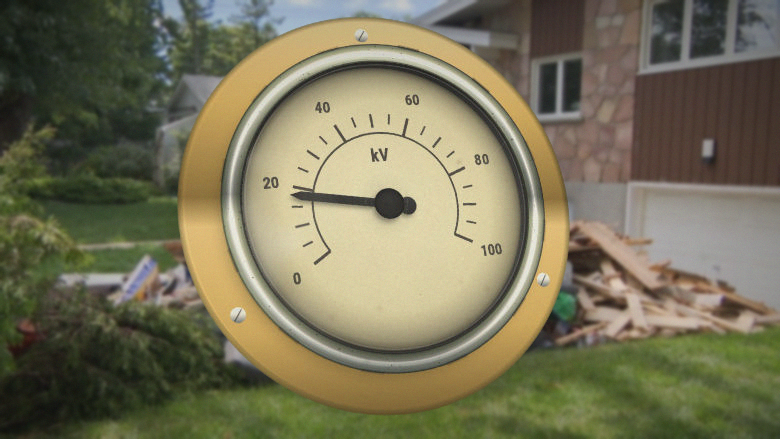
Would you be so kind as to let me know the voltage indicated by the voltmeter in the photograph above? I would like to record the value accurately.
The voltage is 17.5 kV
